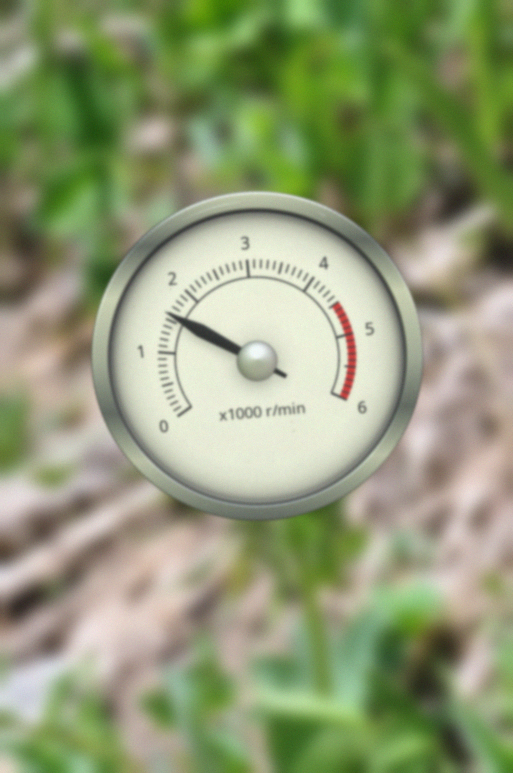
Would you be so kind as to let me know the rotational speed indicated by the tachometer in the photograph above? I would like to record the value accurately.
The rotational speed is 1600 rpm
